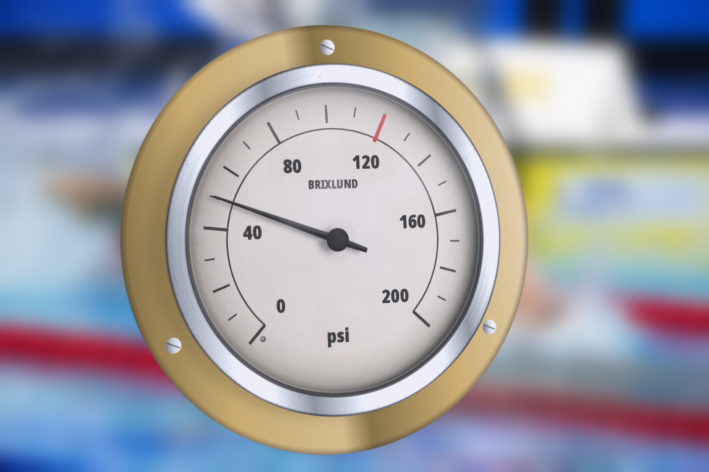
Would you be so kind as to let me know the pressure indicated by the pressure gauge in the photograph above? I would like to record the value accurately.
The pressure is 50 psi
